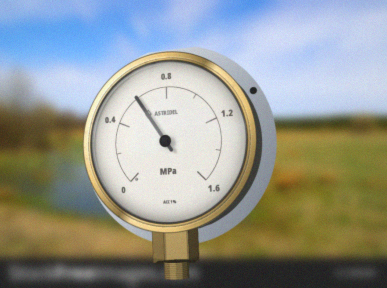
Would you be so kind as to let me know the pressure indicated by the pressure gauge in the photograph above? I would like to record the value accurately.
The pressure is 0.6 MPa
